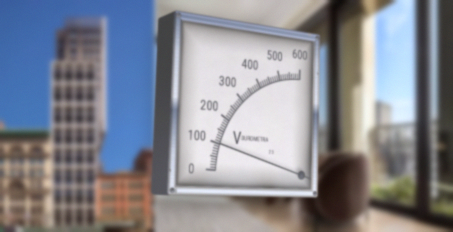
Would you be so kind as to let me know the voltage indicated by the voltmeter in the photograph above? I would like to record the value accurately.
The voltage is 100 V
